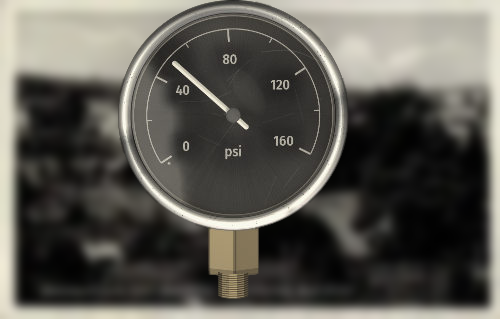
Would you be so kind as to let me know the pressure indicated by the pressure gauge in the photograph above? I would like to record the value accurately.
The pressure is 50 psi
